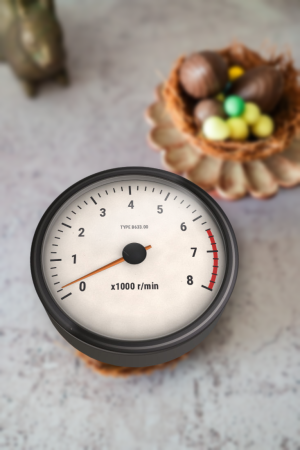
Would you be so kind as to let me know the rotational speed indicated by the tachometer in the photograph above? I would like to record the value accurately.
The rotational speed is 200 rpm
